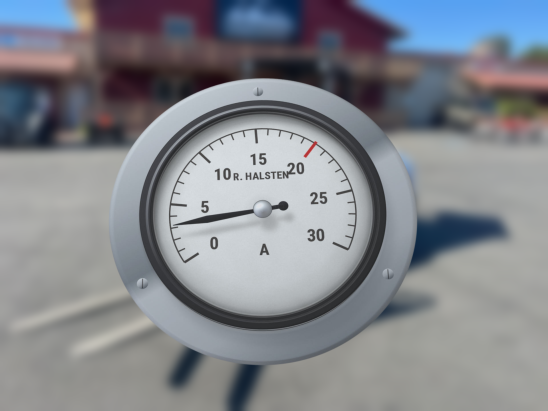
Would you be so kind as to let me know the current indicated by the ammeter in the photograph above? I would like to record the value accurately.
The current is 3 A
